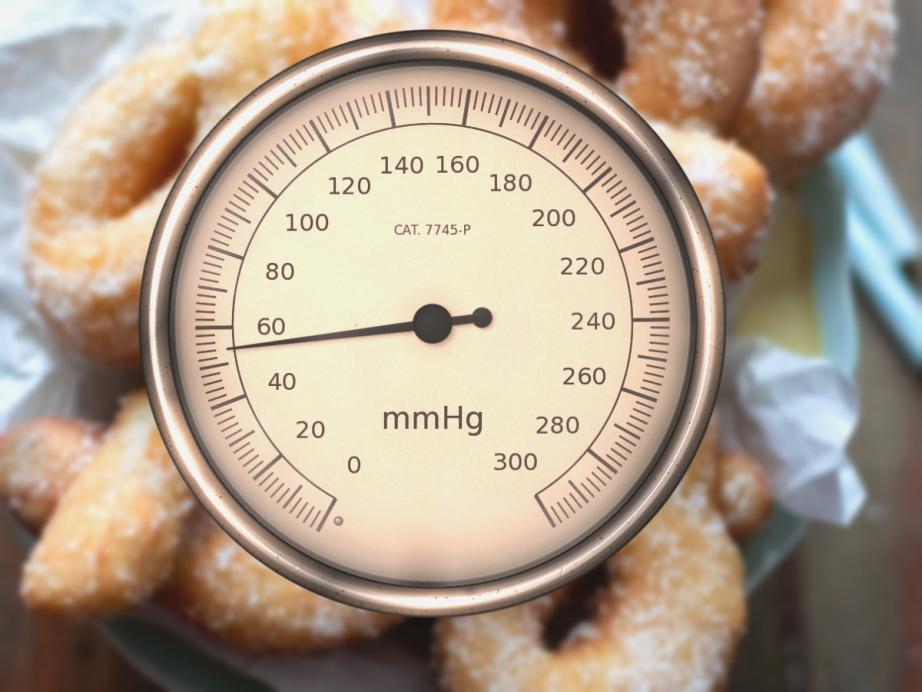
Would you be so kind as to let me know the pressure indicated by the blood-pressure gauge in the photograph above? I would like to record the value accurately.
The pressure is 54 mmHg
